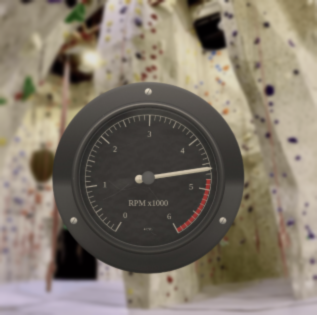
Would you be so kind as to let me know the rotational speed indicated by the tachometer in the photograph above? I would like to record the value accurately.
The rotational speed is 4600 rpm
